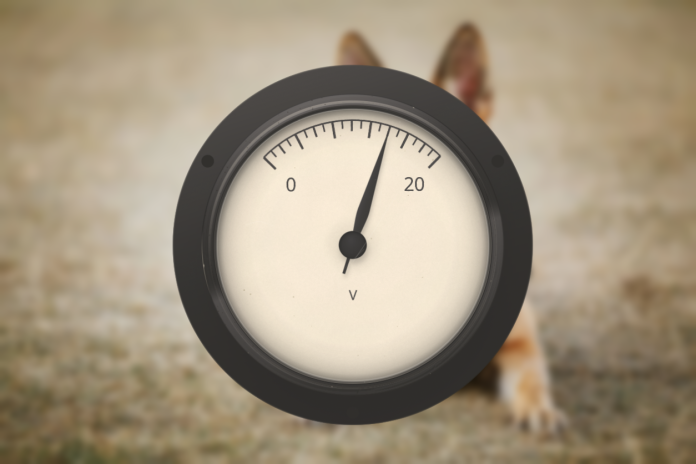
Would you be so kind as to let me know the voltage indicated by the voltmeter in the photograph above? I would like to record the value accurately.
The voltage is 14 V
